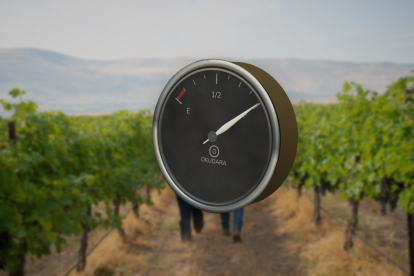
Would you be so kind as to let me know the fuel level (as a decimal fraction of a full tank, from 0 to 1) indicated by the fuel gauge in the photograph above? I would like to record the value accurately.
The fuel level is 1
